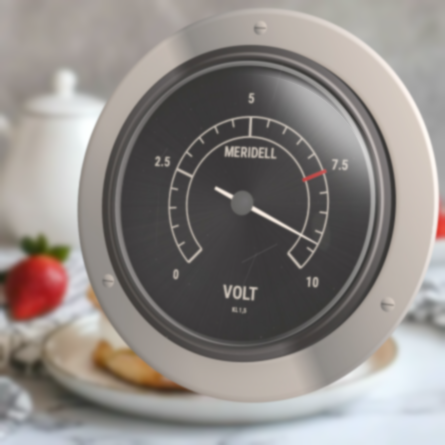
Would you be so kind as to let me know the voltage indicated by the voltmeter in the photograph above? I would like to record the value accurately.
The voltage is 9.25 V
